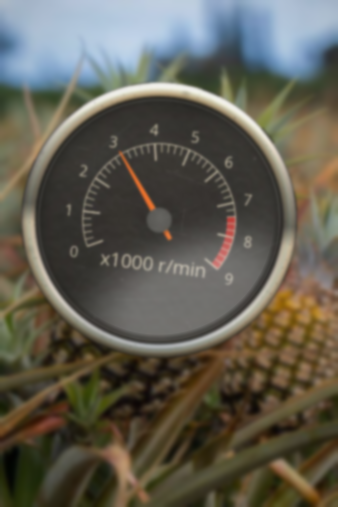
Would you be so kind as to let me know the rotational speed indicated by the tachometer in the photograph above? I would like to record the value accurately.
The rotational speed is 3000 rpm
